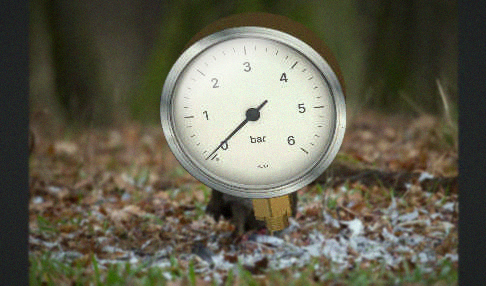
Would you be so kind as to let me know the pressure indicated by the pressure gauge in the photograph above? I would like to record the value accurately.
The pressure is 0.1 bar
